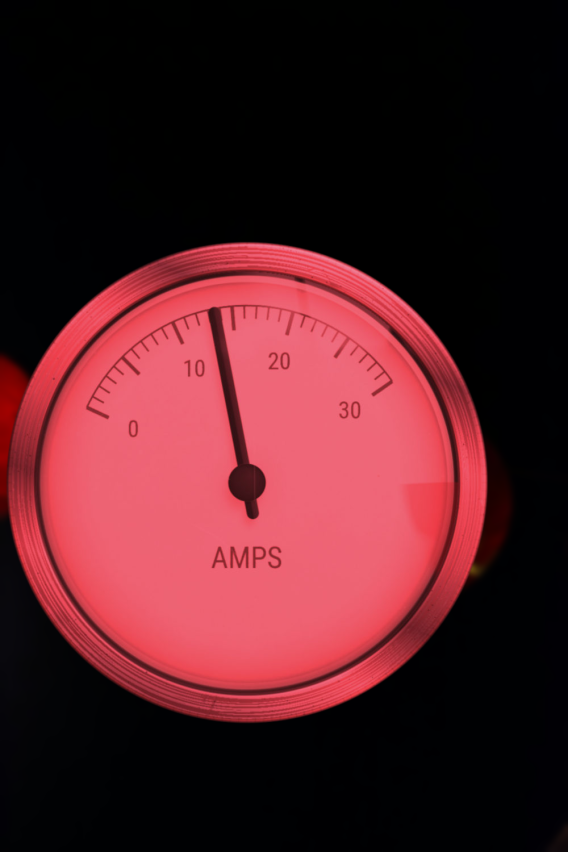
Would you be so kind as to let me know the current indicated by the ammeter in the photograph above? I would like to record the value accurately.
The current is 13.5 A
